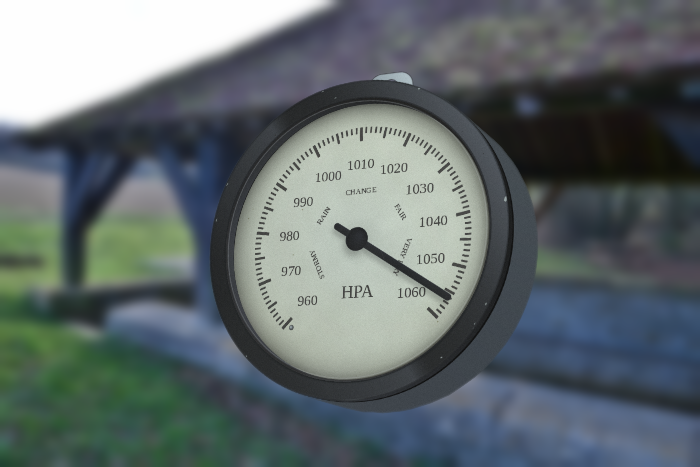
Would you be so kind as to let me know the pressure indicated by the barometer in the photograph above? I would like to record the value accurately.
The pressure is 1056 hPa
